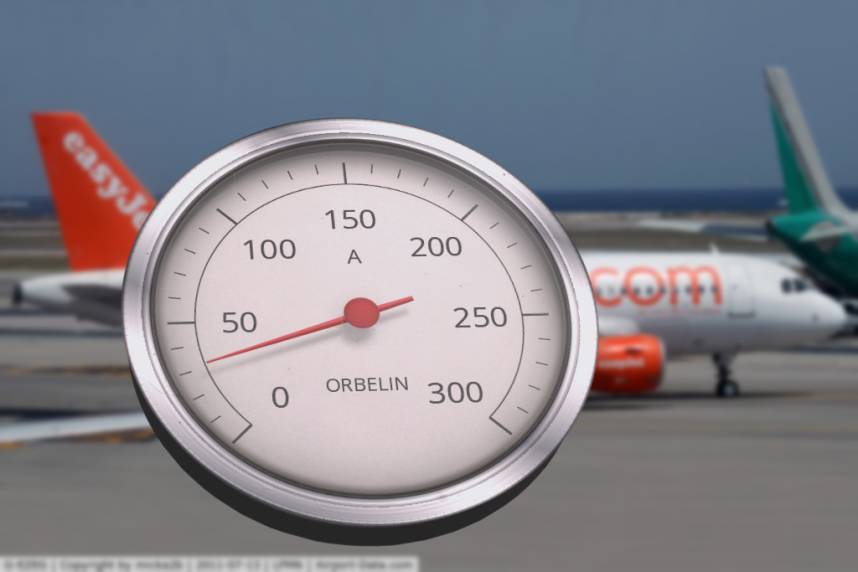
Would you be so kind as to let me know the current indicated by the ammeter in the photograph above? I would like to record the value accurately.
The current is 30 A
